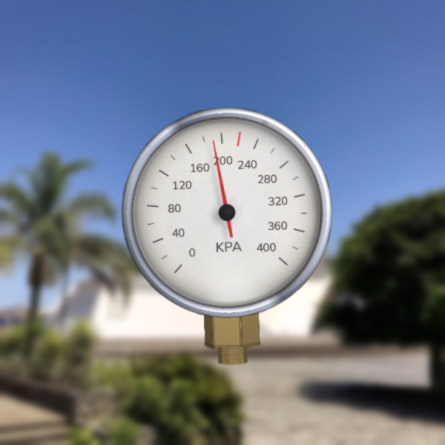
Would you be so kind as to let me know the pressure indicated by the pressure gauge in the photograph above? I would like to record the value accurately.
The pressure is 190 kPa
